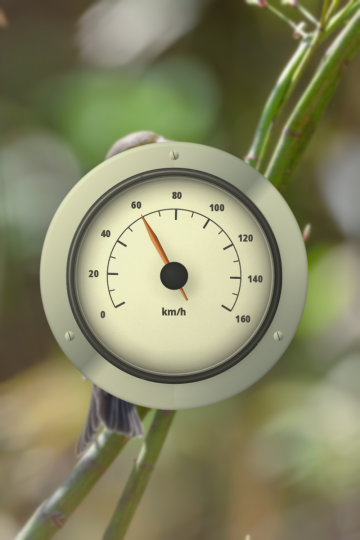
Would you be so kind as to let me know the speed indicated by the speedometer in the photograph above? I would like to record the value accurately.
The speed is 60 km/h
